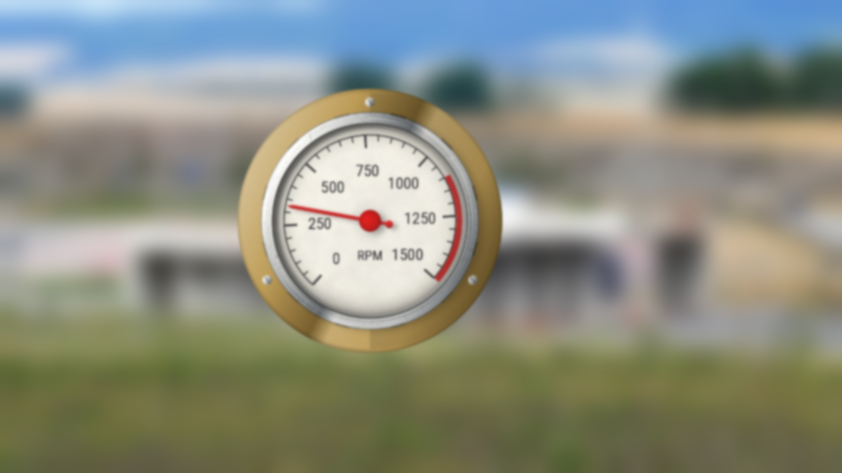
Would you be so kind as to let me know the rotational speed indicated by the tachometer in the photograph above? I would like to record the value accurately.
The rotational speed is 325 rpm
